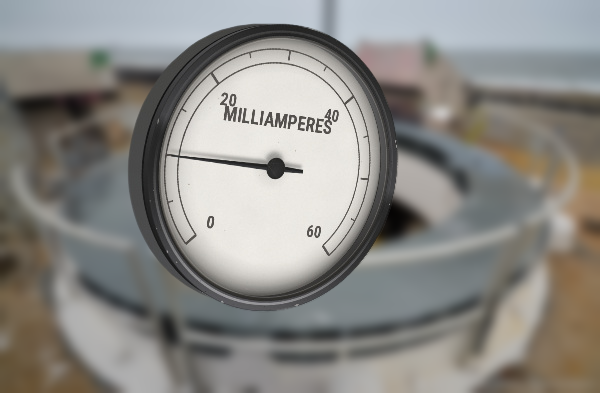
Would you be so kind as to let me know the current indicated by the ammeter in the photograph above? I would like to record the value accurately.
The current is 10 mA
